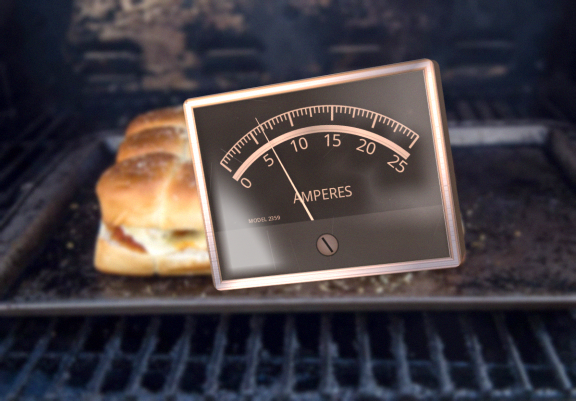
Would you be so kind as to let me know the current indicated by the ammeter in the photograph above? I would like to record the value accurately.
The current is 6.5 A
